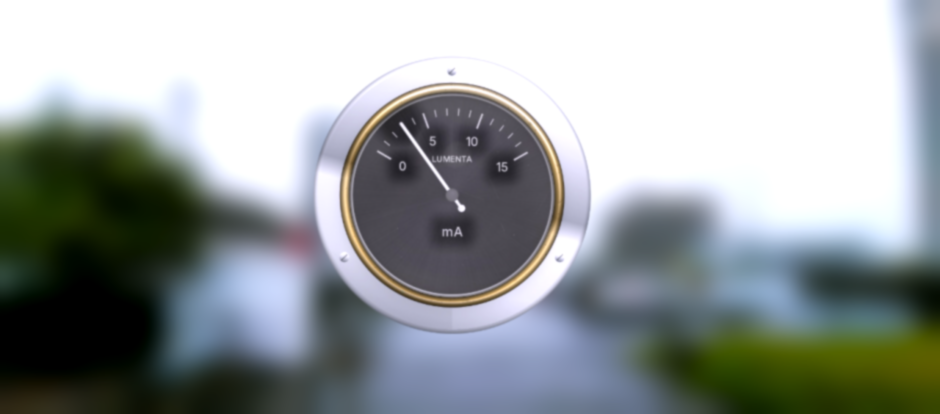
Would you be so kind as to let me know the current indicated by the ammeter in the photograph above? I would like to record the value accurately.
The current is 3 mA
